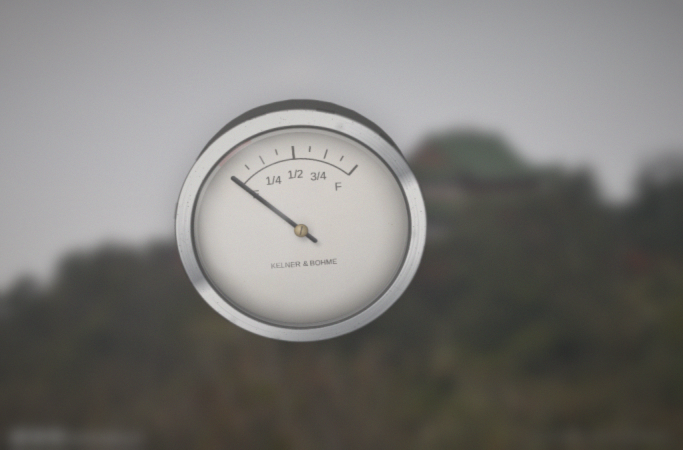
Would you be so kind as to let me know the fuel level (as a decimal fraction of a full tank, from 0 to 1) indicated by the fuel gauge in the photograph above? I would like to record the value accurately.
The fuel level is 0
